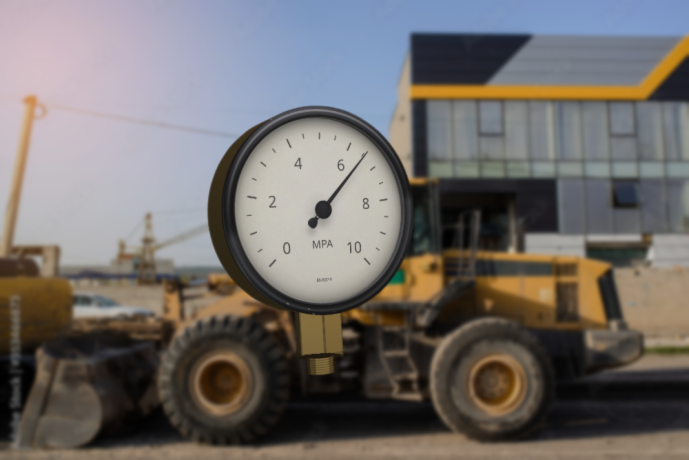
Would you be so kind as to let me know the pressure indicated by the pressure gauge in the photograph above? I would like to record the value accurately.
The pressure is 6.5 MPa
